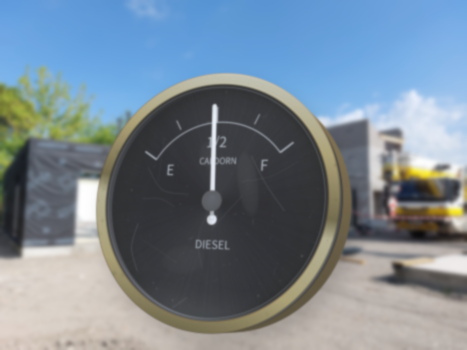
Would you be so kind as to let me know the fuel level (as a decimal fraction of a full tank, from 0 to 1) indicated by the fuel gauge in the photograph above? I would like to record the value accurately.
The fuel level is 0.5
